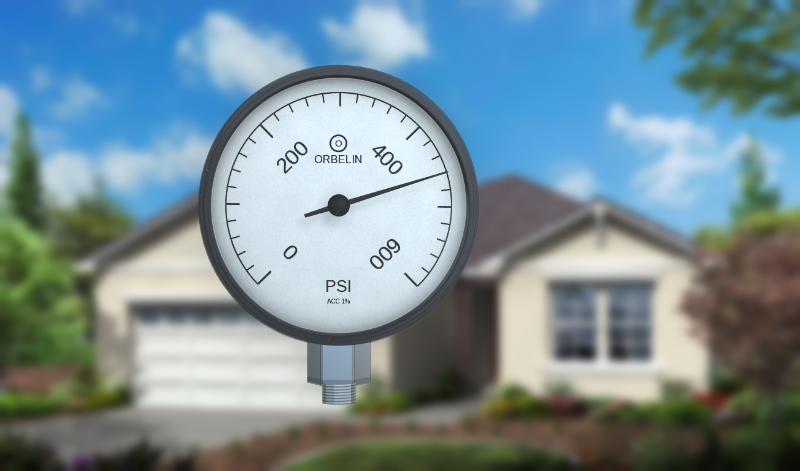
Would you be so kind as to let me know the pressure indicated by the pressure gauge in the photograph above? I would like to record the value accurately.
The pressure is 460 psi
